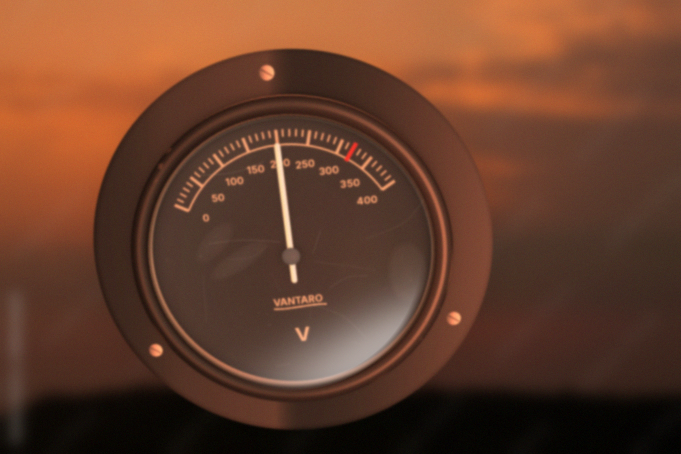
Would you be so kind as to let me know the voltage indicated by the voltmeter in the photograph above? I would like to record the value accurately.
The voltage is 200 V
